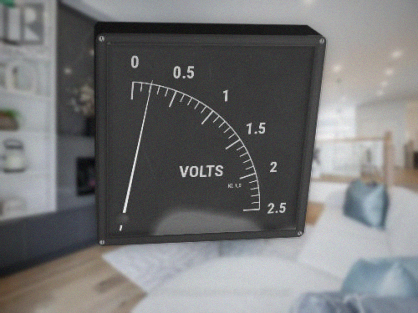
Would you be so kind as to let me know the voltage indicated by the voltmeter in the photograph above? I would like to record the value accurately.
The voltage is 0.2 V
